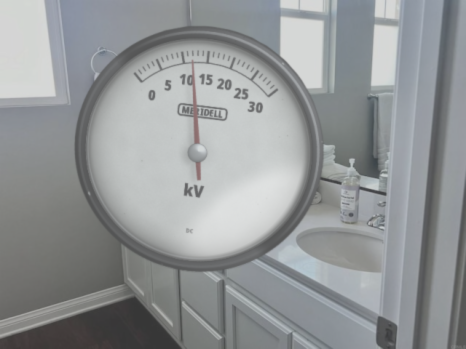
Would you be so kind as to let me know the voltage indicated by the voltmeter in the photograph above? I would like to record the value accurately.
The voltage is 12 kV
